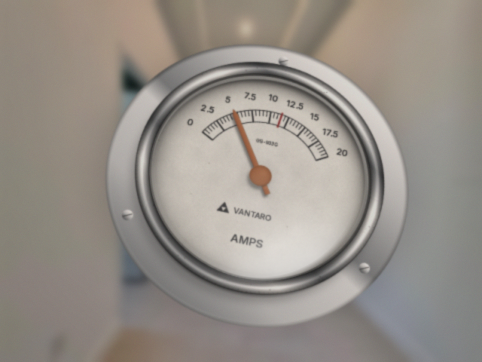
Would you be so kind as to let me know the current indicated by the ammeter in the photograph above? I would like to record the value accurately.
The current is 5 A
